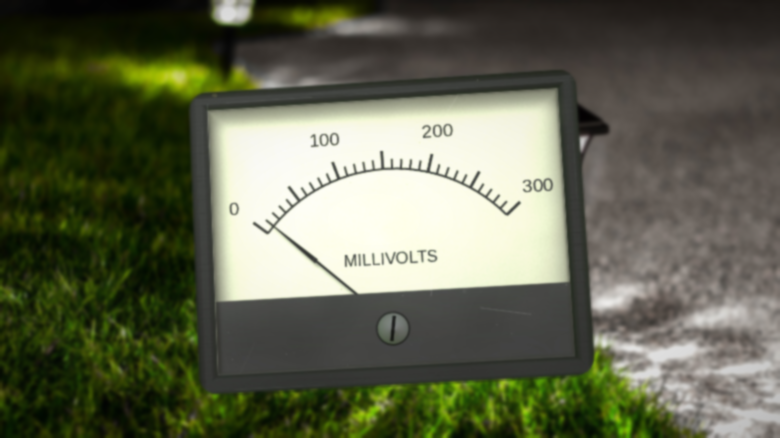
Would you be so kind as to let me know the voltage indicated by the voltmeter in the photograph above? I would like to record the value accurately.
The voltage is 10 mV
